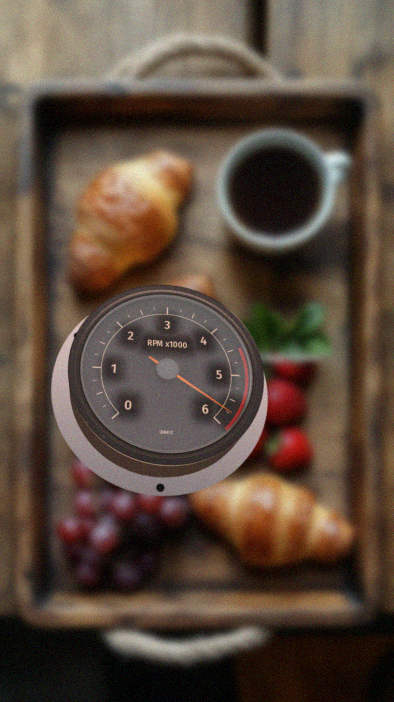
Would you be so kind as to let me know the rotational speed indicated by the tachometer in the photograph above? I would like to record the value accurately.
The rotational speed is 5750 rpm
